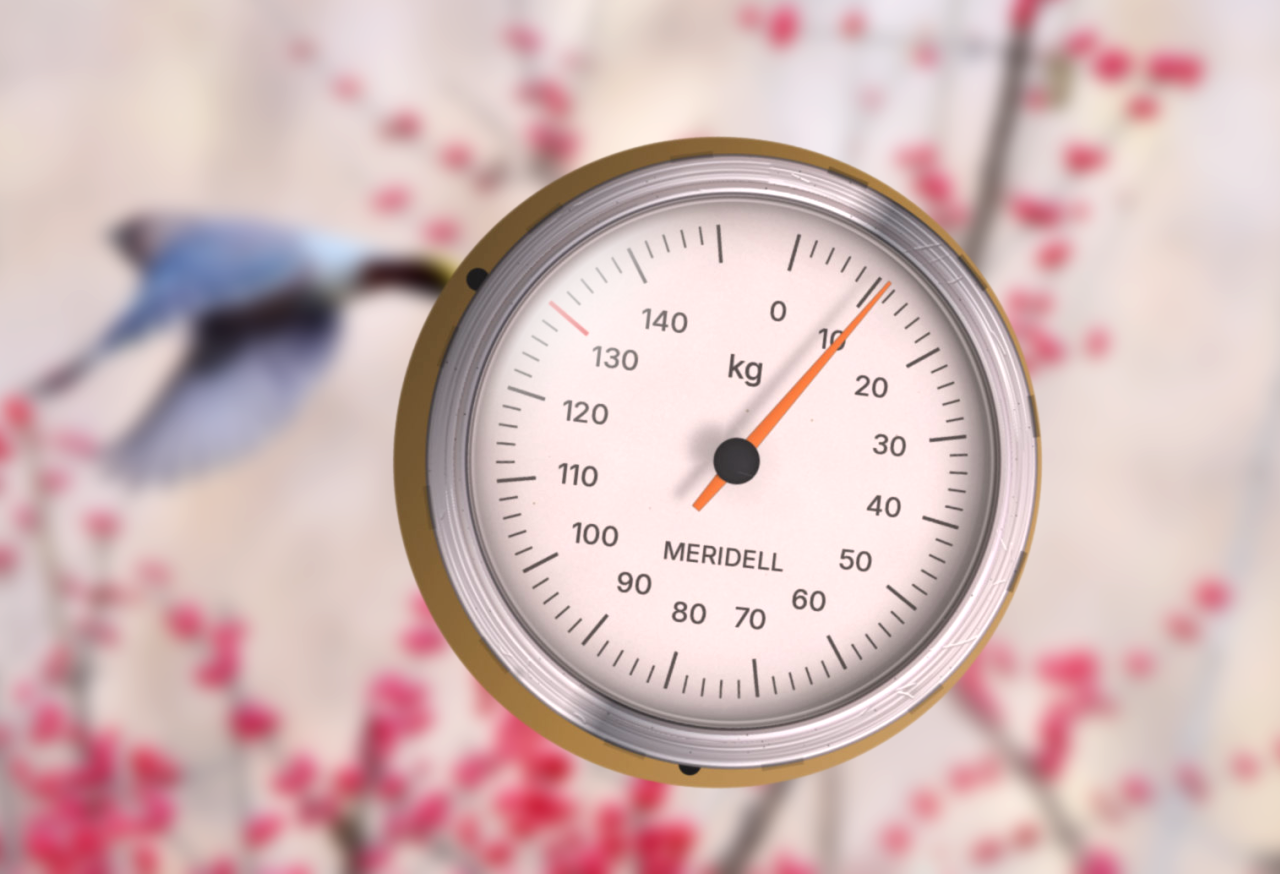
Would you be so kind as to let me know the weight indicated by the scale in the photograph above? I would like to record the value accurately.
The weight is 11 kg
